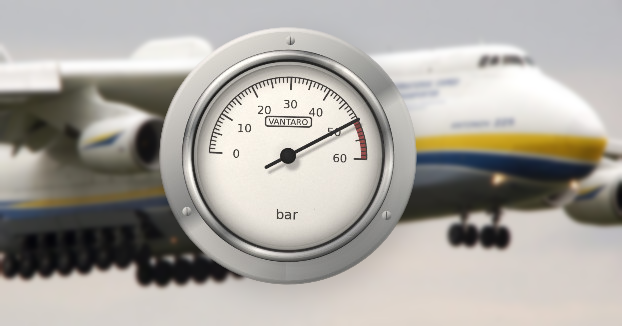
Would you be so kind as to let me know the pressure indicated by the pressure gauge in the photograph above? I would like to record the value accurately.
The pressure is 50 bar
